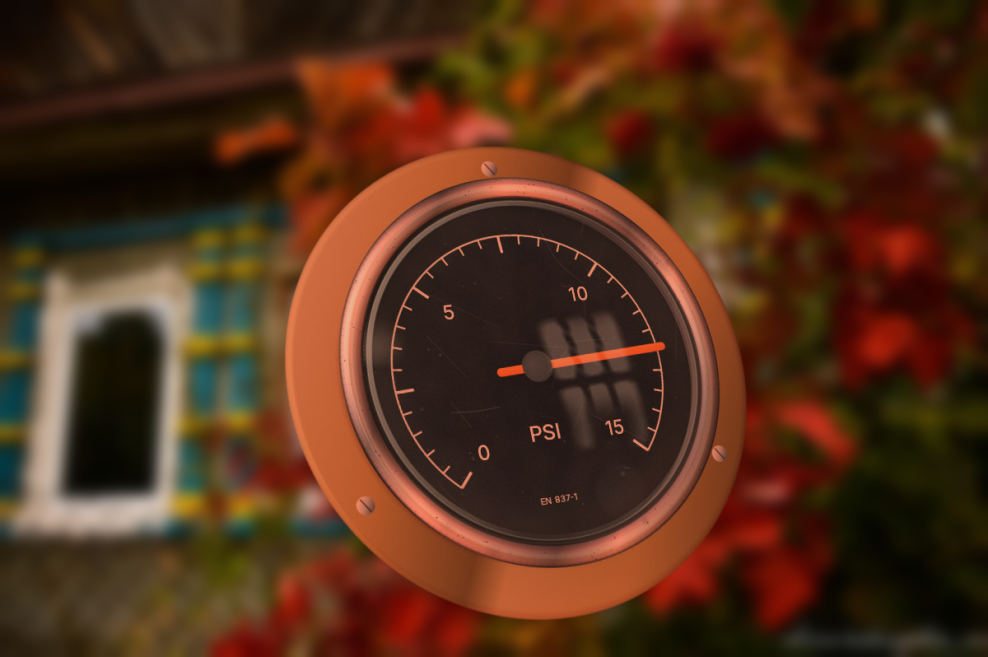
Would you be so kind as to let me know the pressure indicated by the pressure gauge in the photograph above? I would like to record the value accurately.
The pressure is 12.5 psi
